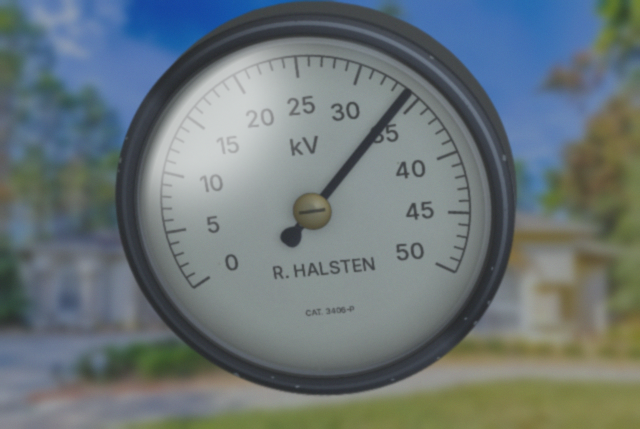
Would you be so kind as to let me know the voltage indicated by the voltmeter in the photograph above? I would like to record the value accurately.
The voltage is 34 kV
